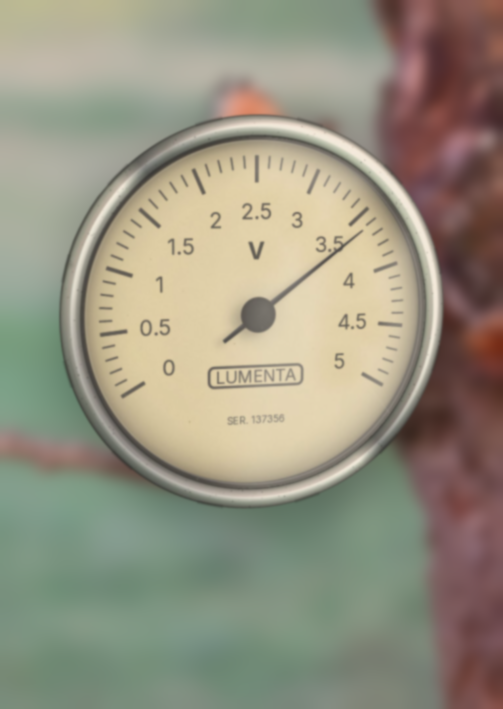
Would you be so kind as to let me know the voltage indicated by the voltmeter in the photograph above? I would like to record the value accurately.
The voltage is 3.6 V
